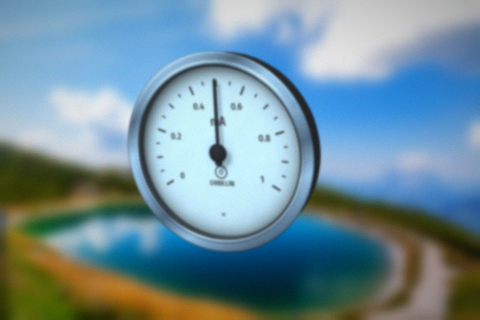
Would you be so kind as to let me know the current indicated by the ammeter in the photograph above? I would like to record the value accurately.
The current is 0.5 mA
